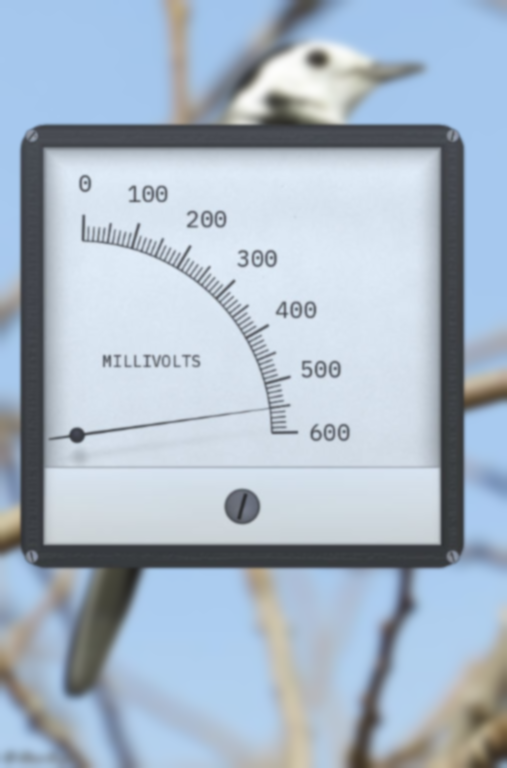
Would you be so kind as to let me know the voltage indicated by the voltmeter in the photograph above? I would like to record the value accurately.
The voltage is 550 mV
